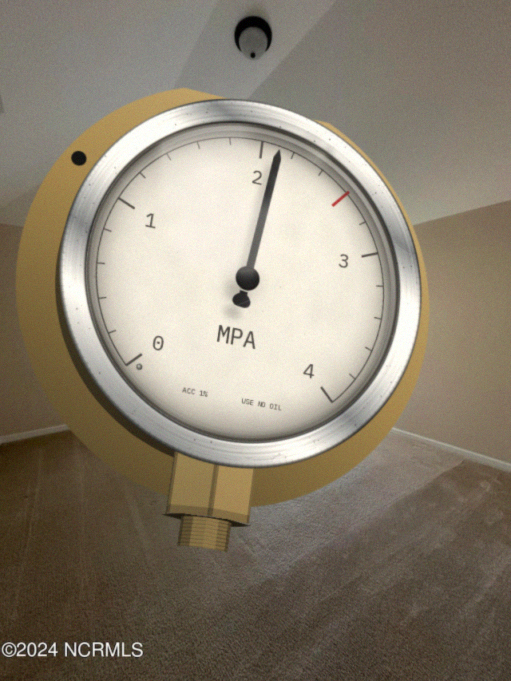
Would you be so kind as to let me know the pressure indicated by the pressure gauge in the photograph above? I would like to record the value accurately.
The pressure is 2.1 MPa
